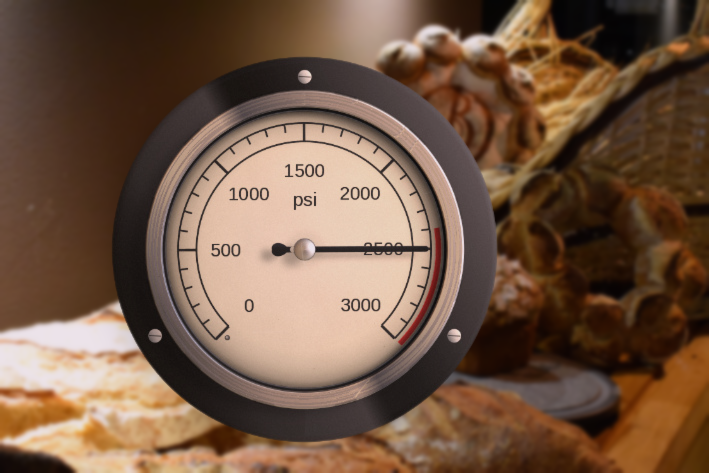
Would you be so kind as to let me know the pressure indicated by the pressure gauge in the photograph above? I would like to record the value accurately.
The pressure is 2500 psi
